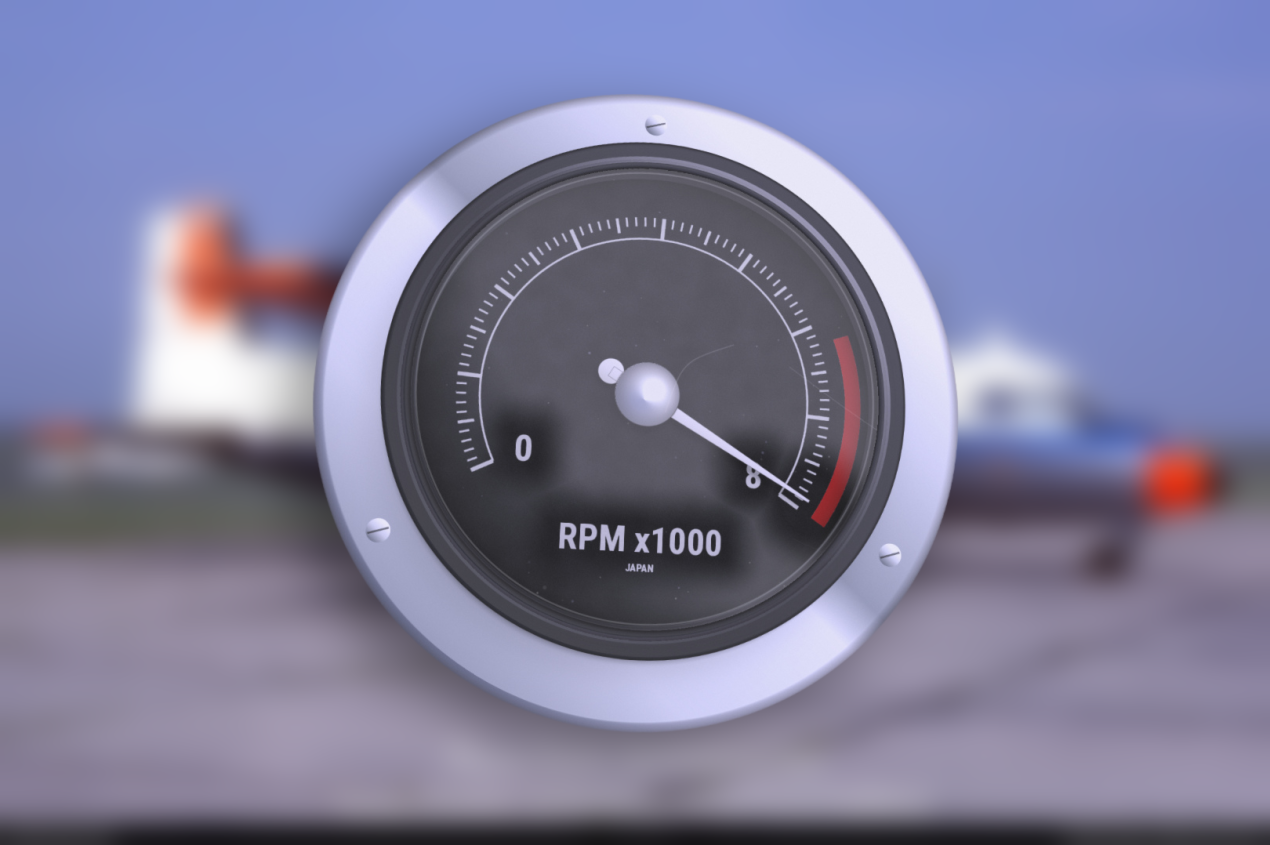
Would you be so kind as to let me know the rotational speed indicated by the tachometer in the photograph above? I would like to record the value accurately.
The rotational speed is 7900 rpm
